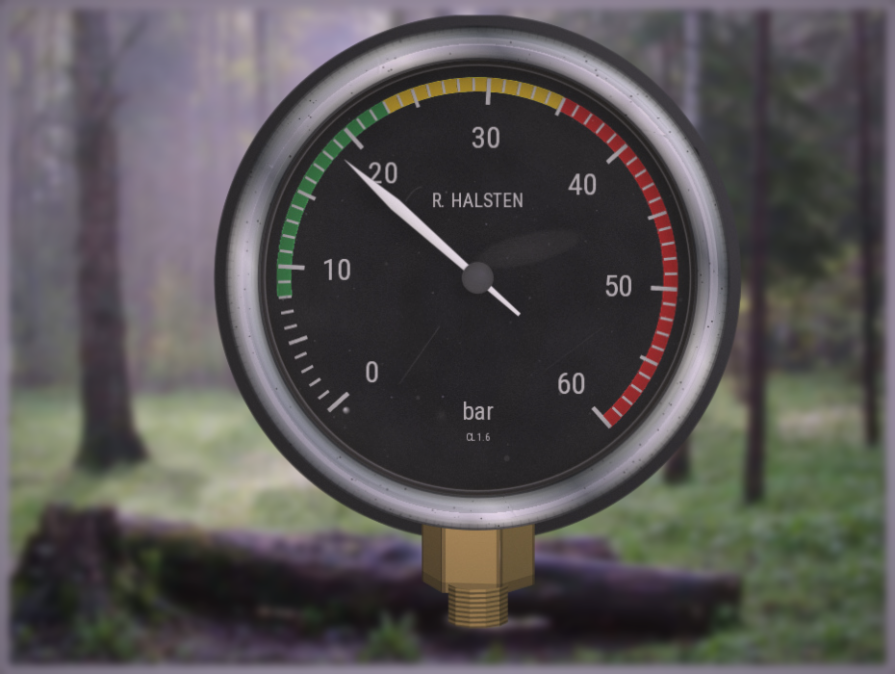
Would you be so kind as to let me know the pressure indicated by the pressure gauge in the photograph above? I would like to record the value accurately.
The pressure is 18.5 bar
